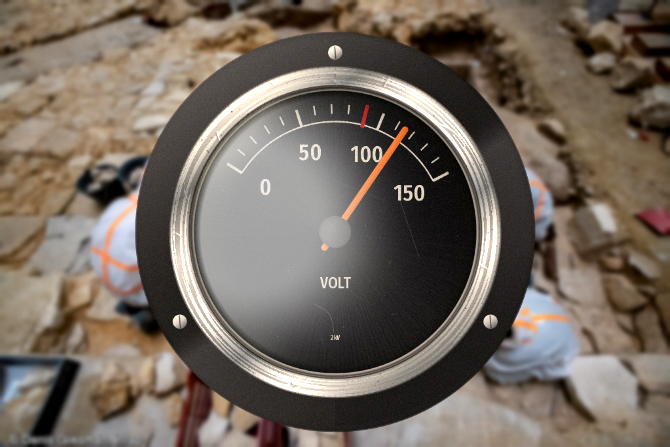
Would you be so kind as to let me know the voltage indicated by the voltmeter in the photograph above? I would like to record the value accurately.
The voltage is 115 V
